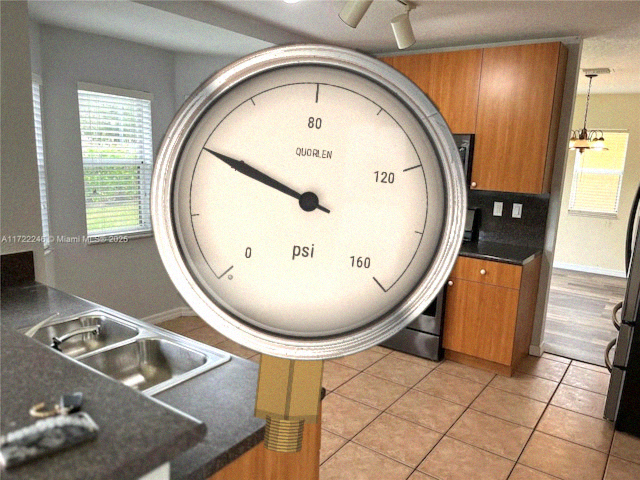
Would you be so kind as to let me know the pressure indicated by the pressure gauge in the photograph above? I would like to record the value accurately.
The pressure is 40 psi
